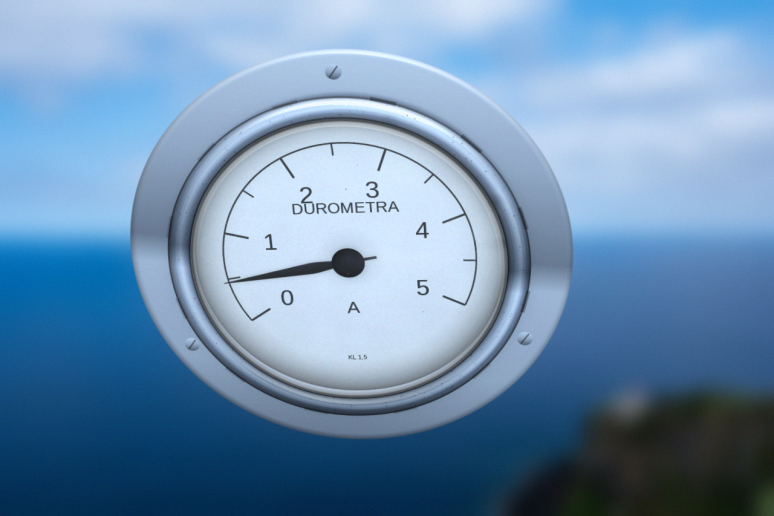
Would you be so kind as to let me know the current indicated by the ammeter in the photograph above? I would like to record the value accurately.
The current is 0.5 A
